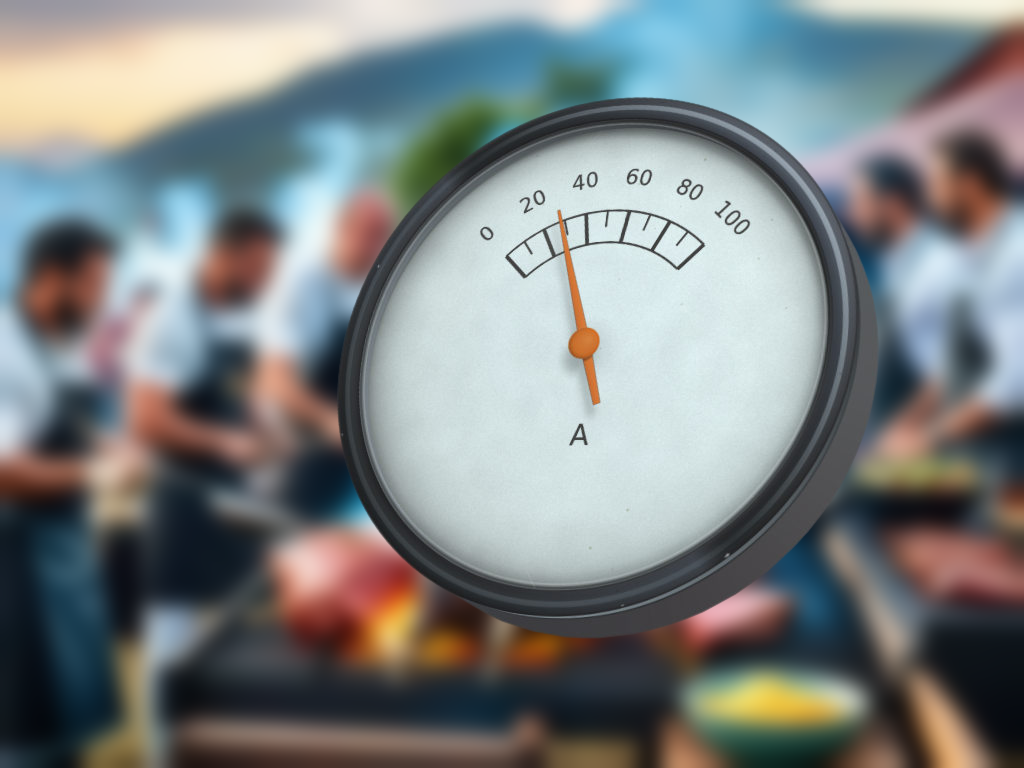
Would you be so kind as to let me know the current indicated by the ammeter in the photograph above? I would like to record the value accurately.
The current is 30 A
